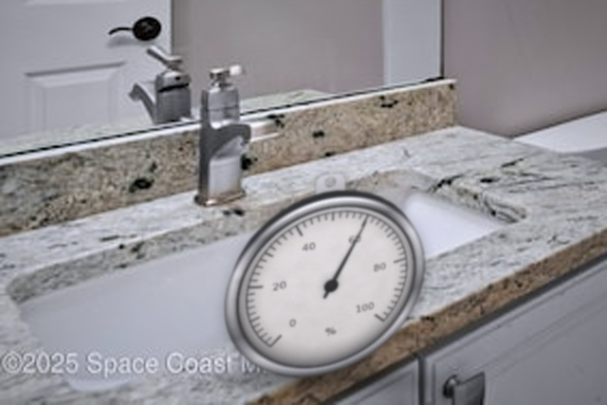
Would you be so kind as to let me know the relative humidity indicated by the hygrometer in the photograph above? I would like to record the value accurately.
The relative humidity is 60 %
